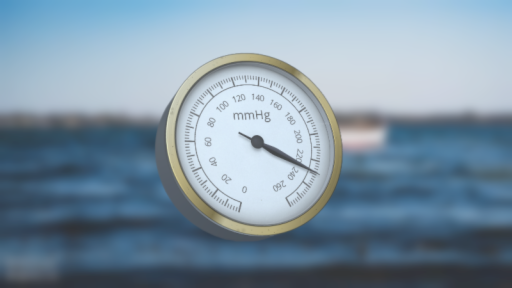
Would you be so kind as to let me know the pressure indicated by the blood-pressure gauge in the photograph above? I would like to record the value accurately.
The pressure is 230 mmHg
